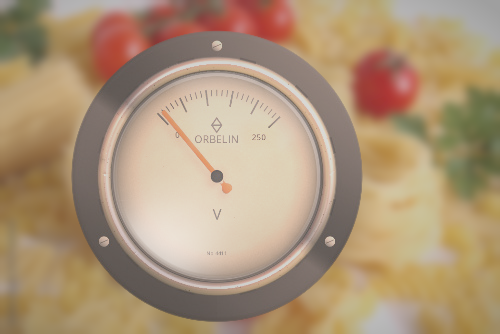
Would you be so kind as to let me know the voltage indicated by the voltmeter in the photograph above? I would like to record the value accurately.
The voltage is 10 V
